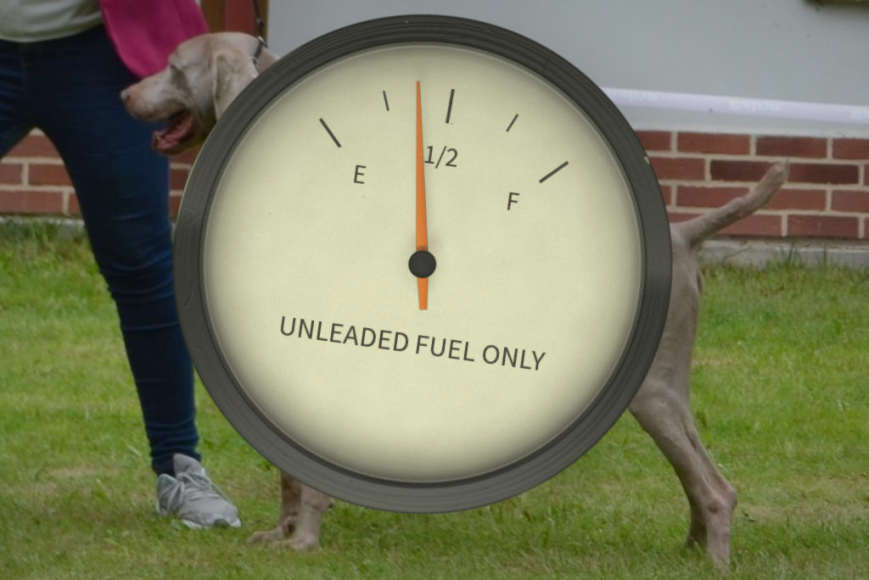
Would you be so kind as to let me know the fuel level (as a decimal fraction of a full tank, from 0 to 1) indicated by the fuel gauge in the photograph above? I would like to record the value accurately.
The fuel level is 0.375
